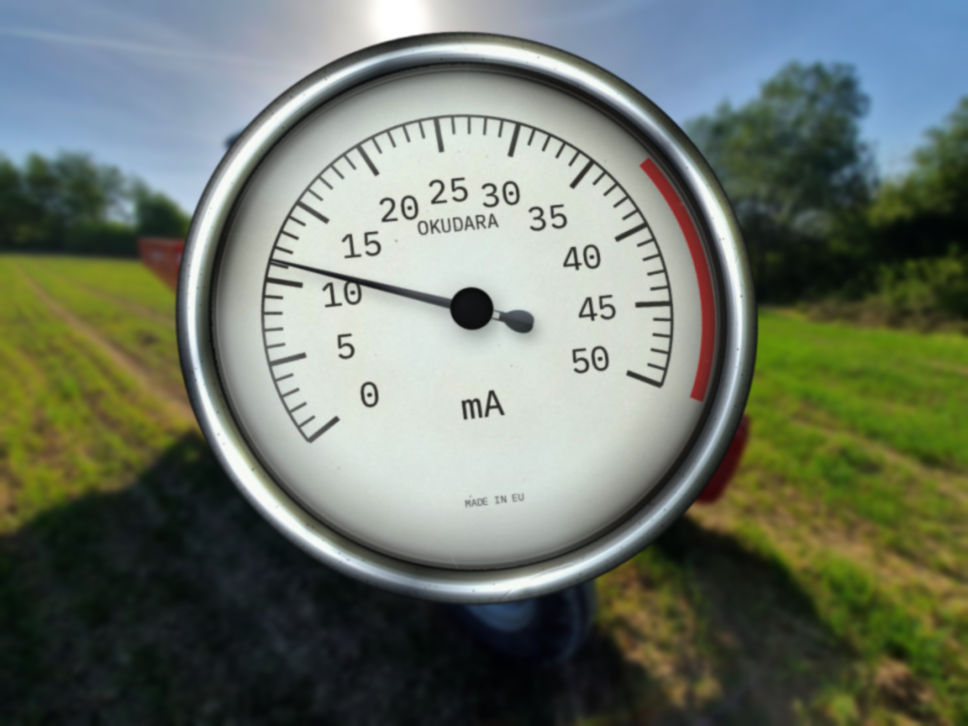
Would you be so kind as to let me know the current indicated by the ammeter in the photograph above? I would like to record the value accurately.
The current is 11 mA
